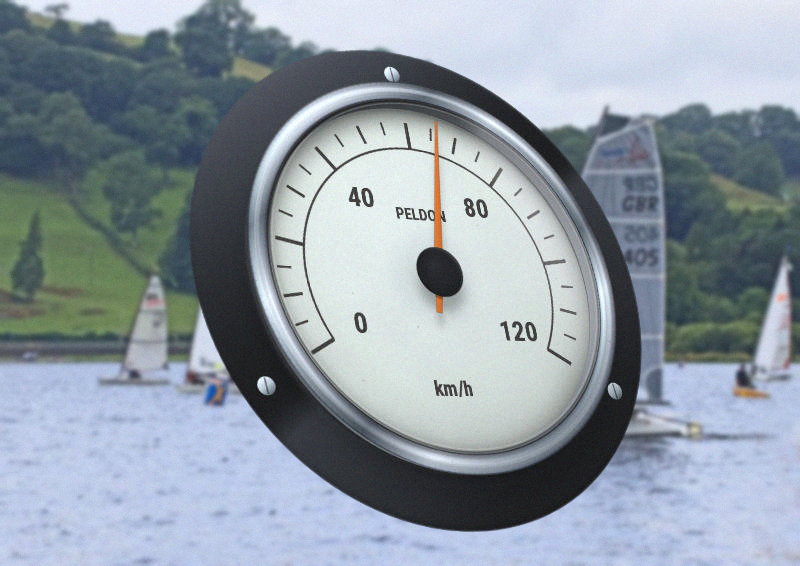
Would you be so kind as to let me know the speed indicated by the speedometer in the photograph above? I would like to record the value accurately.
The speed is 65 km/h
